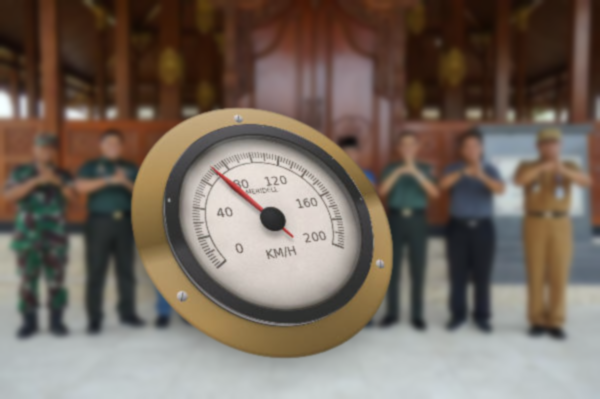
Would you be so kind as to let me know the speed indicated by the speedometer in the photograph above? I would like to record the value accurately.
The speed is 70 km/h
